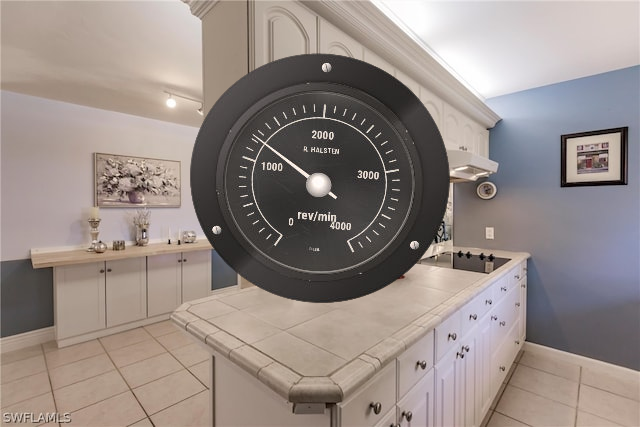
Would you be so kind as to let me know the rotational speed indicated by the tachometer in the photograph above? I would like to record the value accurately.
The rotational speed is 1250 rpm
